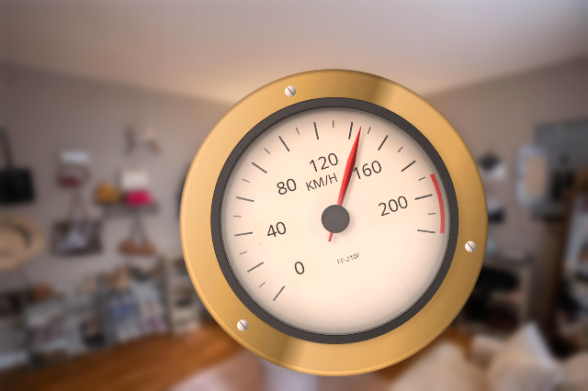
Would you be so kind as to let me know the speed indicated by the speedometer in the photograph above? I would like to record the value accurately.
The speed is 145 km/h
